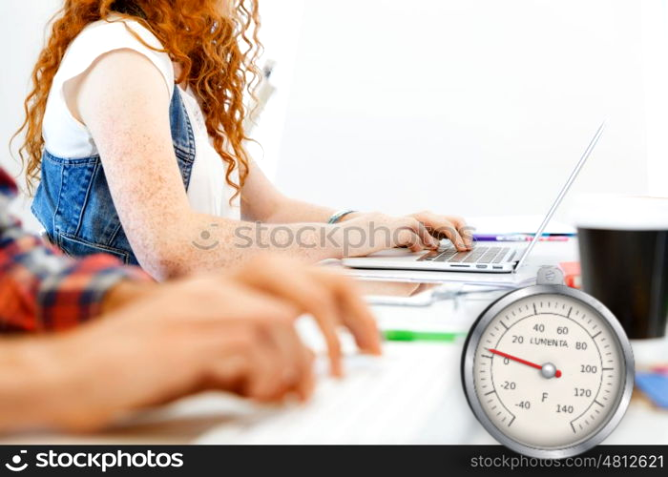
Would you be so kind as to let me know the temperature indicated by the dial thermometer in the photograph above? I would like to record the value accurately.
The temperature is 4 °F
